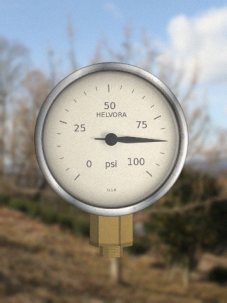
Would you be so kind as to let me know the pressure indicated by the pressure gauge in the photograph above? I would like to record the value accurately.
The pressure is 85 psi
